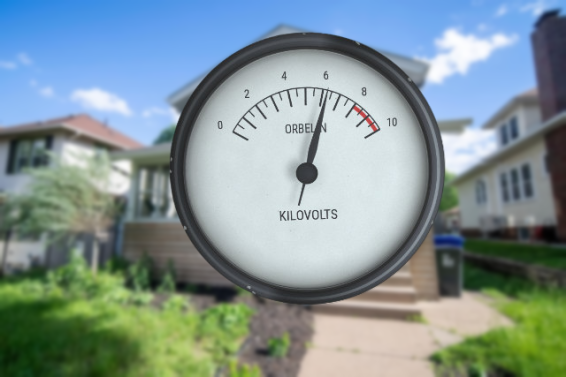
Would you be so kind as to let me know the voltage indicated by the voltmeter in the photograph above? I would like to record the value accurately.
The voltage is 6.25 kV
